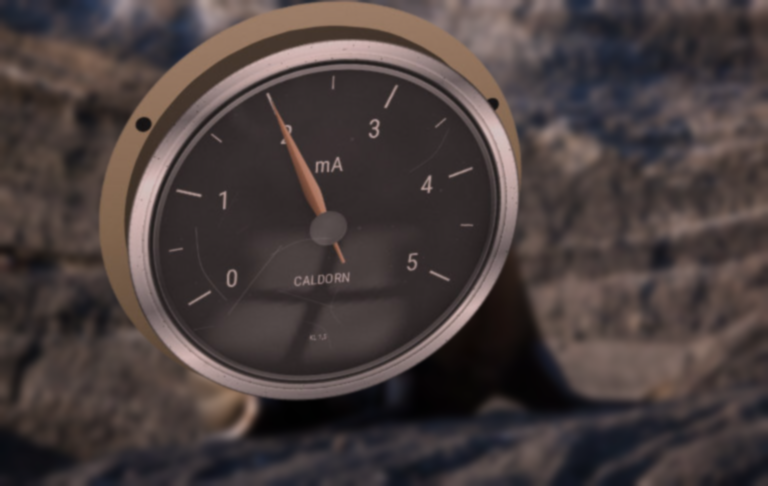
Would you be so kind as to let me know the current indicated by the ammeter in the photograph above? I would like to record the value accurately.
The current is 2 mA
